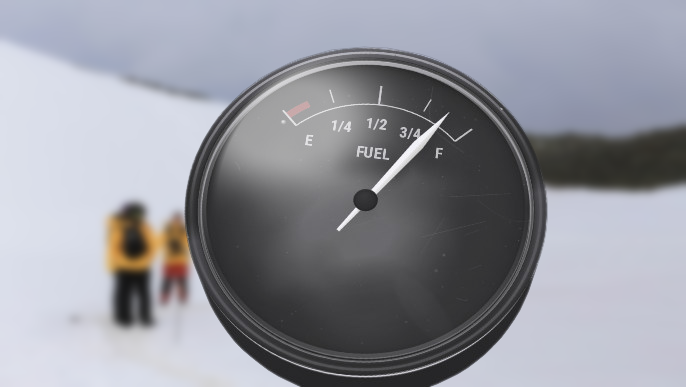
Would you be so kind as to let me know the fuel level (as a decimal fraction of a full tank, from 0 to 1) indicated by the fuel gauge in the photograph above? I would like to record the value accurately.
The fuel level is 0.875
